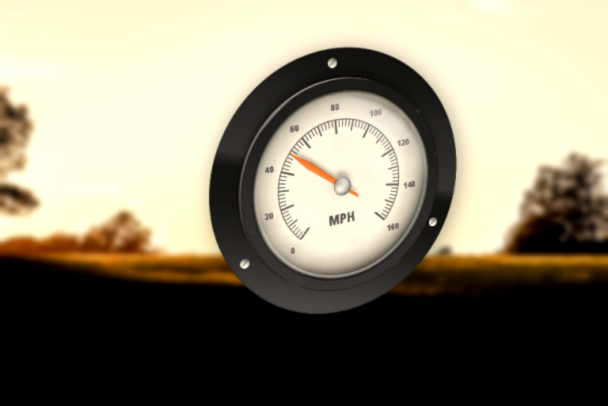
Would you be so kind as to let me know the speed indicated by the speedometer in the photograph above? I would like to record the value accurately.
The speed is 50 mph
